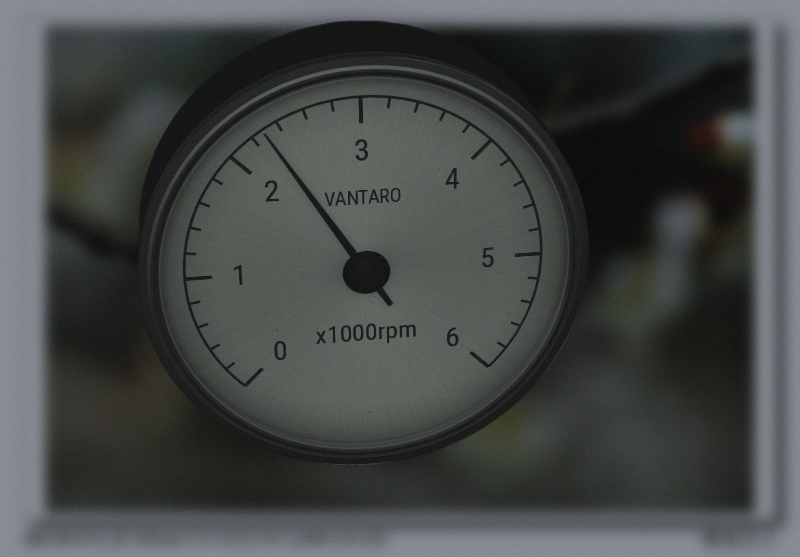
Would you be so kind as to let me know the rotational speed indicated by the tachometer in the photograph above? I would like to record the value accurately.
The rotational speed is 2300 rpm
